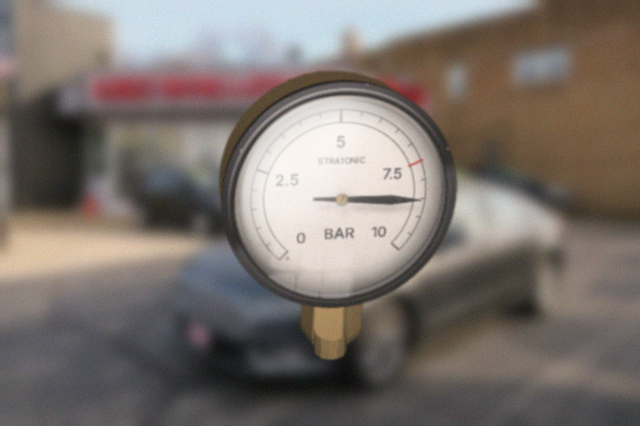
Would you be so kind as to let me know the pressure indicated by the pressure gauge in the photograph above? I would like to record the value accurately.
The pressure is 8.5 bar
